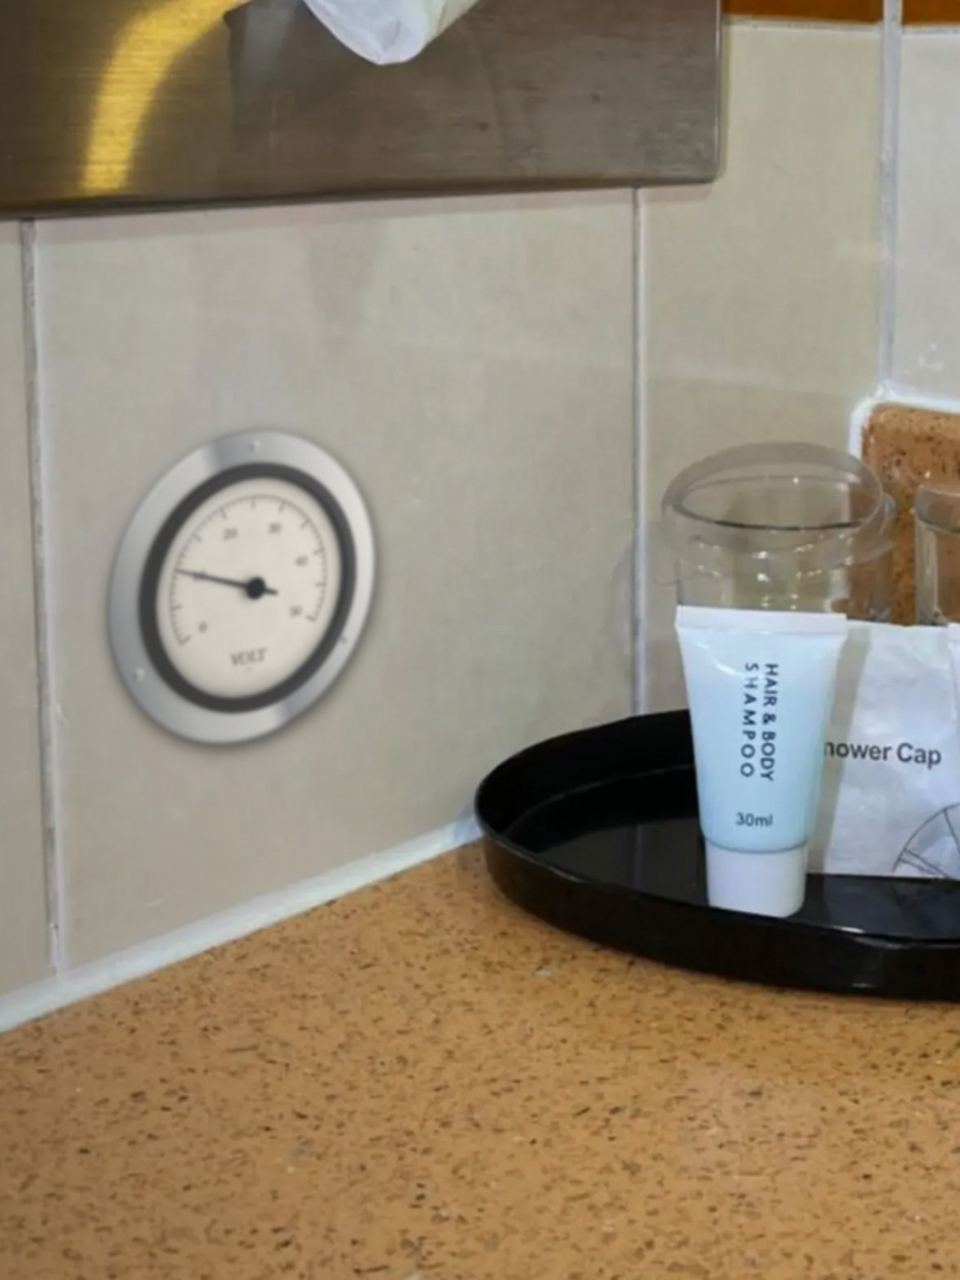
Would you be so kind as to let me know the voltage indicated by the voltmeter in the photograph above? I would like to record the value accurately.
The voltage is 10 V
